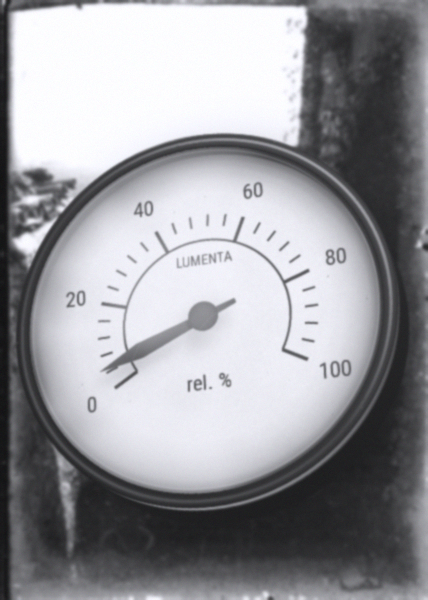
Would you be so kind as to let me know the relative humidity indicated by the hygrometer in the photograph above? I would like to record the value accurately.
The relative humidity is 4 %
